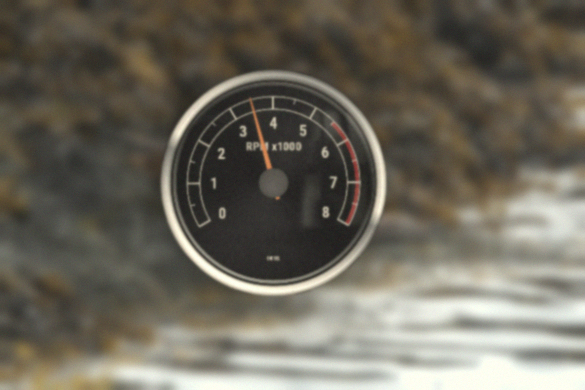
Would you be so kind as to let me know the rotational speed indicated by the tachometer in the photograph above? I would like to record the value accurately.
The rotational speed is 3500 rpm
